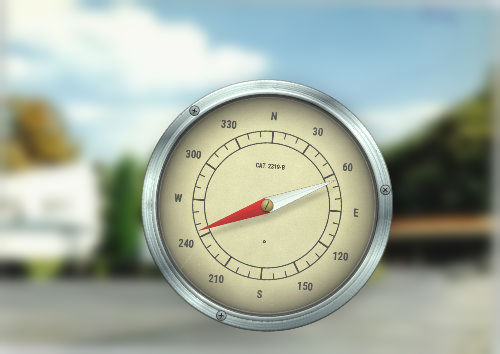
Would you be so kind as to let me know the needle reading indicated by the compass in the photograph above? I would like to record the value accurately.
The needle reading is 245 °
